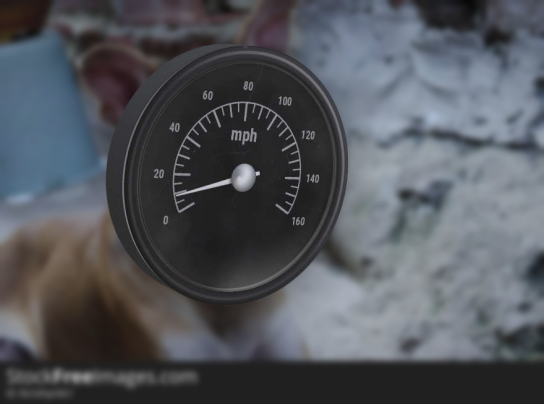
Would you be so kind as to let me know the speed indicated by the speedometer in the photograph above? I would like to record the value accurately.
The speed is 10 mph
